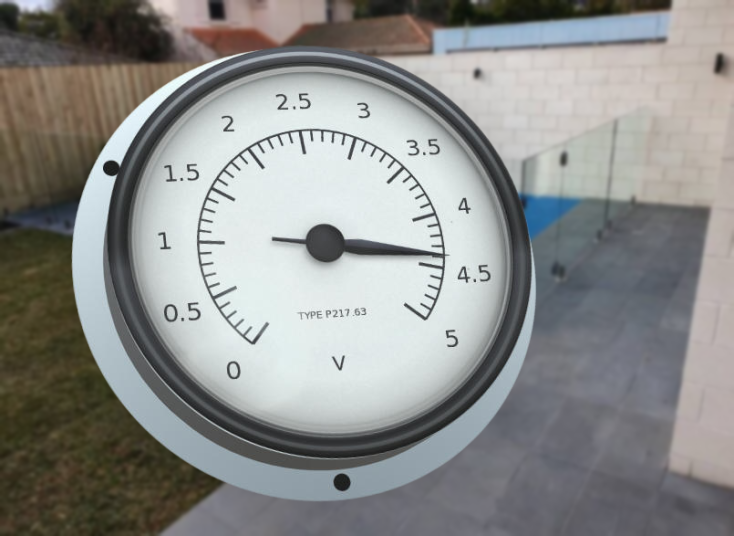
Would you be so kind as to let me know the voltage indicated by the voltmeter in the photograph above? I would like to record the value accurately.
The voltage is 4.4 V
